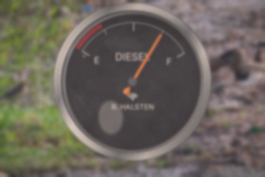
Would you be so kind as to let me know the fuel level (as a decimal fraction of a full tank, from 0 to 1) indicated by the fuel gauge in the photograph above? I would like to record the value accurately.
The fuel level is 0.75
